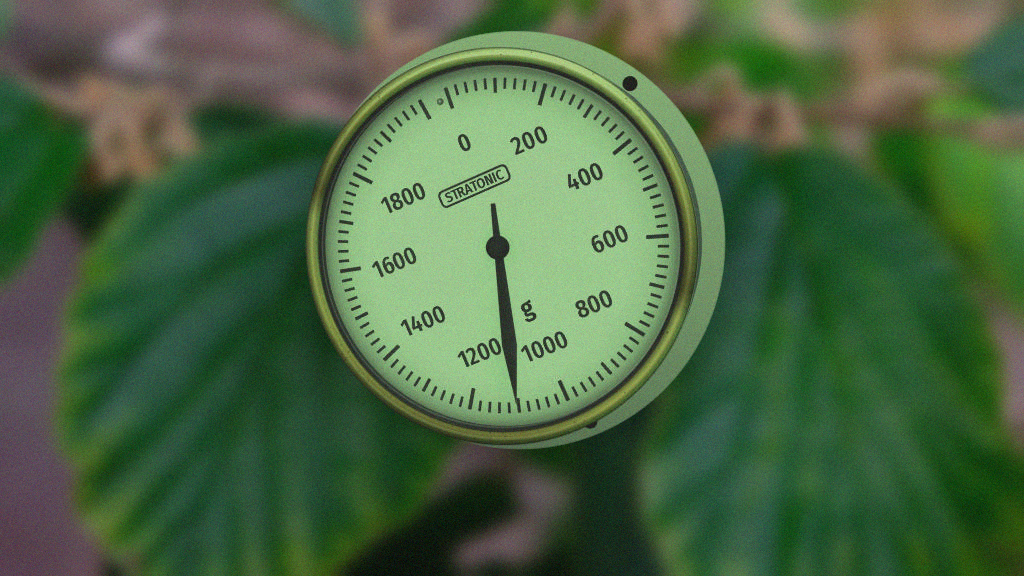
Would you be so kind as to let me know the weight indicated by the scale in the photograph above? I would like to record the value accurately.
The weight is 1100 g
